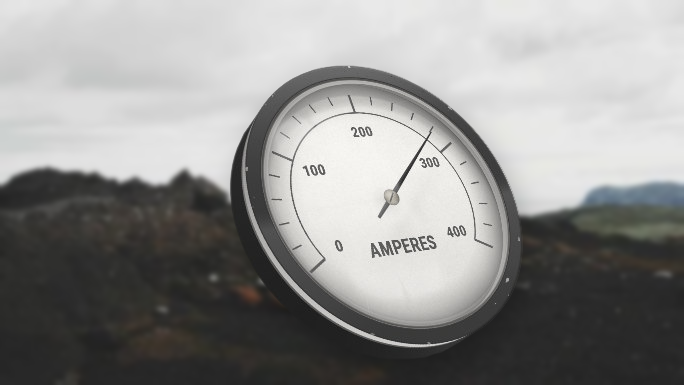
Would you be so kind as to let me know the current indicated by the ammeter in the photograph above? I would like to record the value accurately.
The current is 280 A
